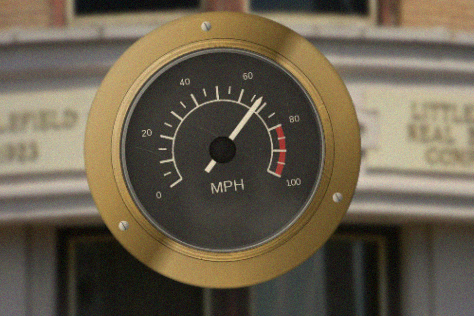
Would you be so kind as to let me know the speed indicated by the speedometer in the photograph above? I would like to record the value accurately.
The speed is 67.5 mph
